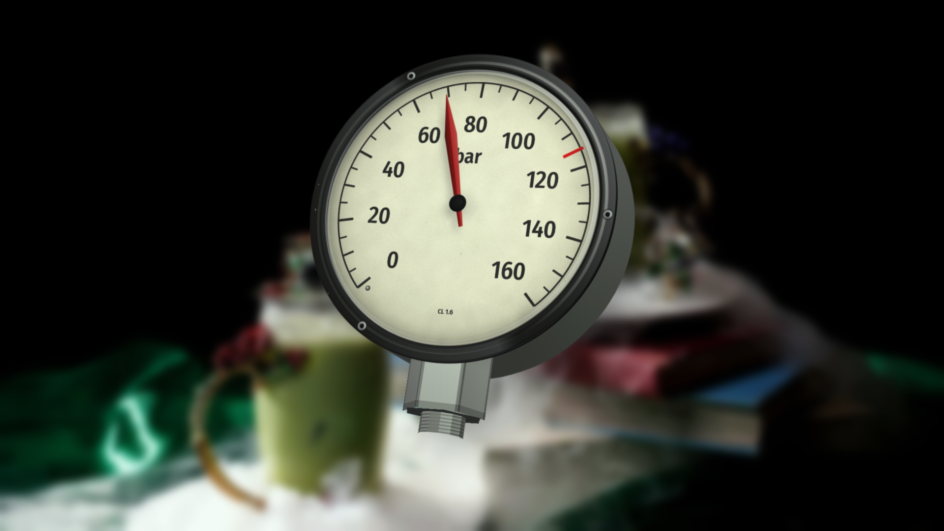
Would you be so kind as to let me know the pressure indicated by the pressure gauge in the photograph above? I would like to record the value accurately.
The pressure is 70 bar
